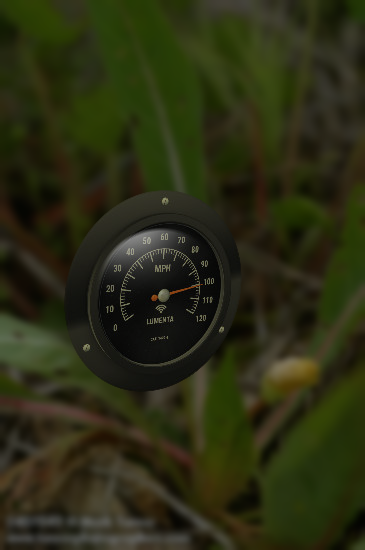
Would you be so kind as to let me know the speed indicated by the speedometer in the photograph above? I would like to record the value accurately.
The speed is 100 mph
